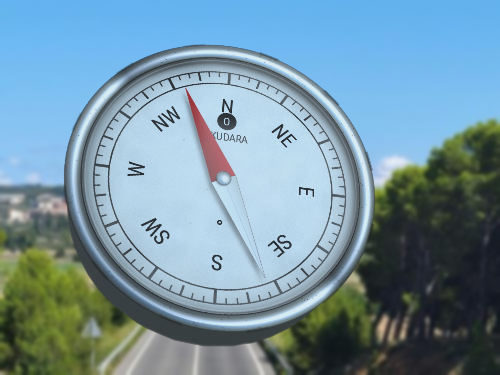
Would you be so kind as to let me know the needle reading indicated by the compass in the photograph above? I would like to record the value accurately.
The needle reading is 335 °
